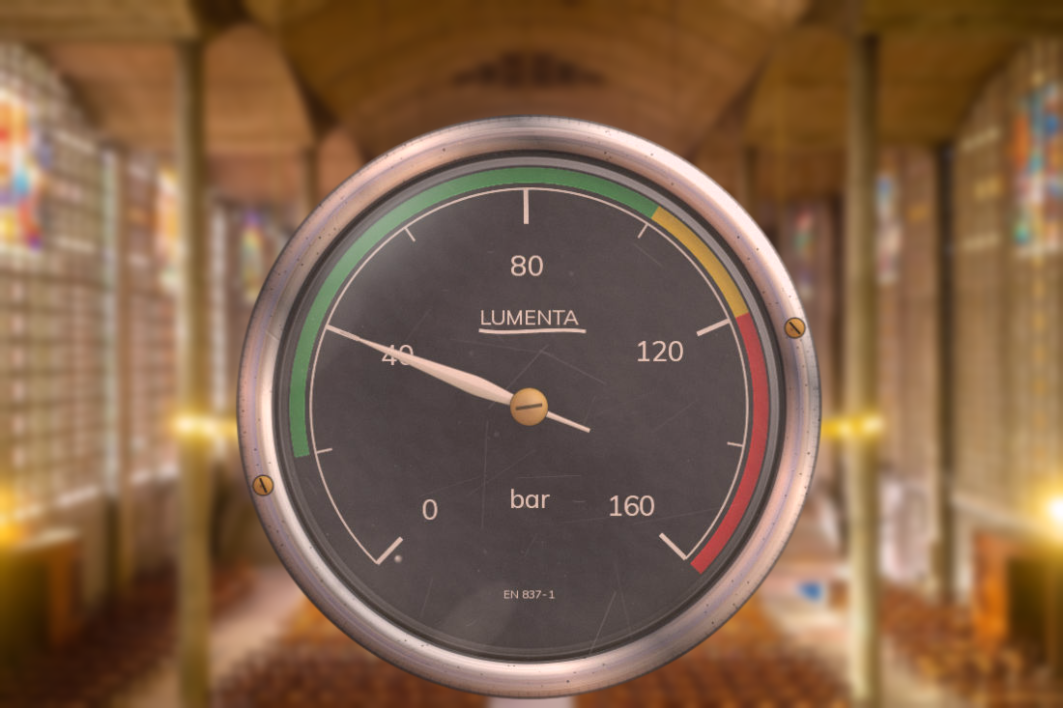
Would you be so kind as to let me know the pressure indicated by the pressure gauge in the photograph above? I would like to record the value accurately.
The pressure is 40 bar
